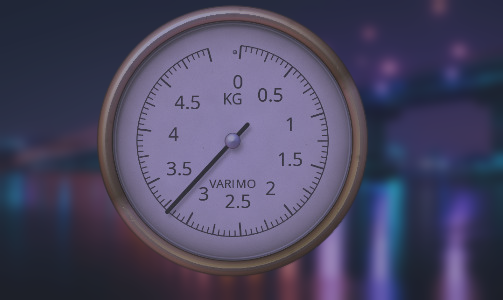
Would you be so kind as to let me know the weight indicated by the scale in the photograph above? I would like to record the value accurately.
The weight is 3.2 kg
